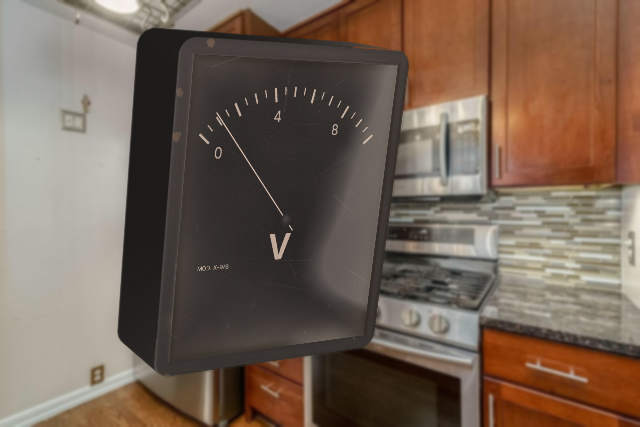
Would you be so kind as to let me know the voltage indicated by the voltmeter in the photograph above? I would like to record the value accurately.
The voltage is 1 V
